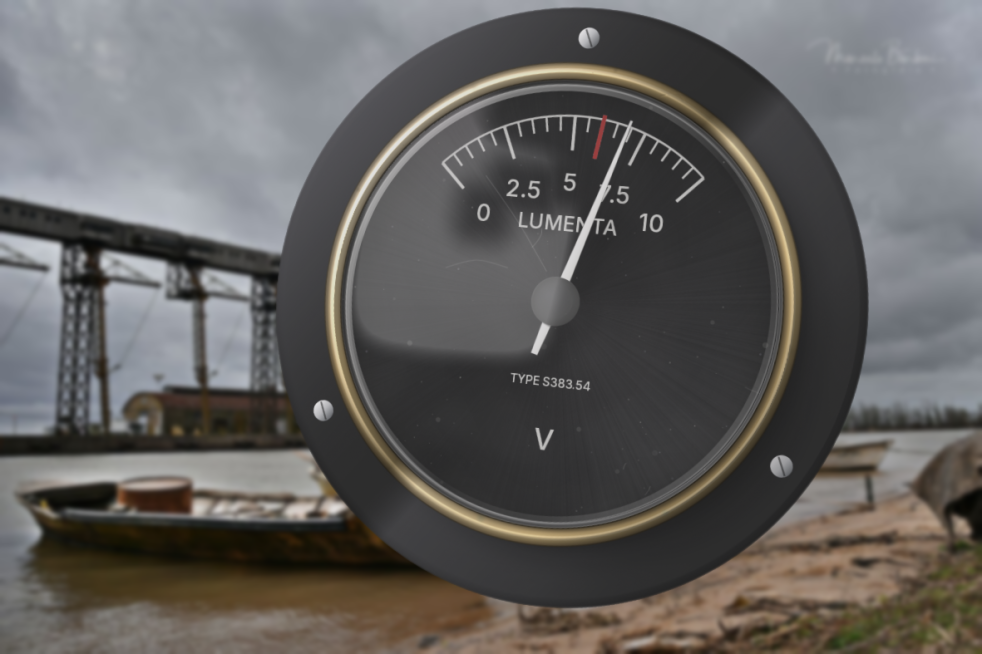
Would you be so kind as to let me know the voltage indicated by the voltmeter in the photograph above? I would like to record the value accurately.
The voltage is 7 V
